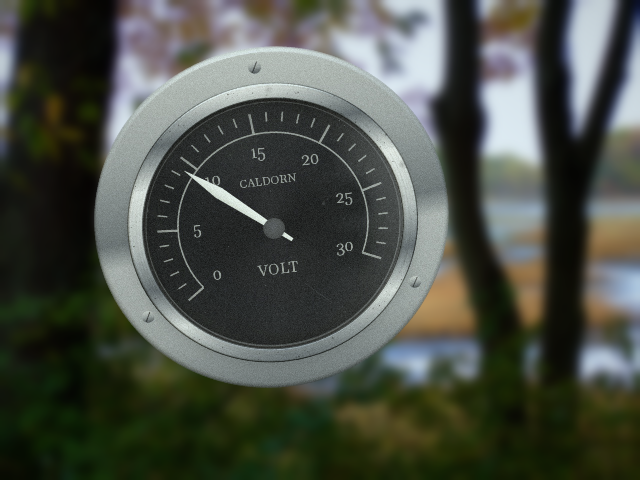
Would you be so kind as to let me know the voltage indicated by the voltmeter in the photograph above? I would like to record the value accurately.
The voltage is 9.5 V
